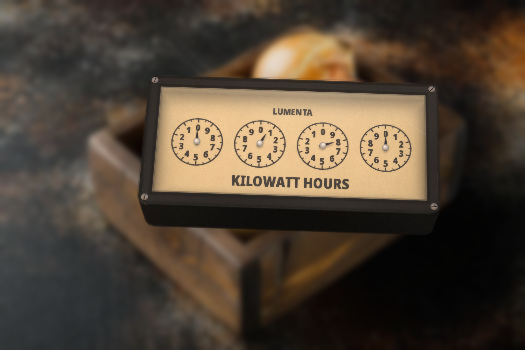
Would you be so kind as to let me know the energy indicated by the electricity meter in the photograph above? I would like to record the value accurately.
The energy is 80 kWh
